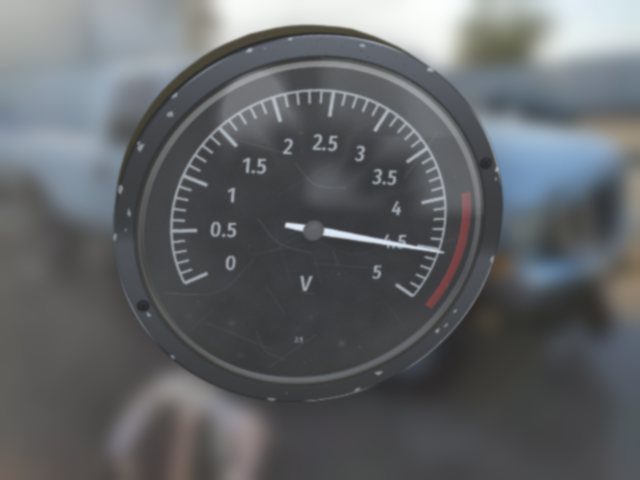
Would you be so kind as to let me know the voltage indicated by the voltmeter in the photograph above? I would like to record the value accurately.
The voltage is 4.5 V
